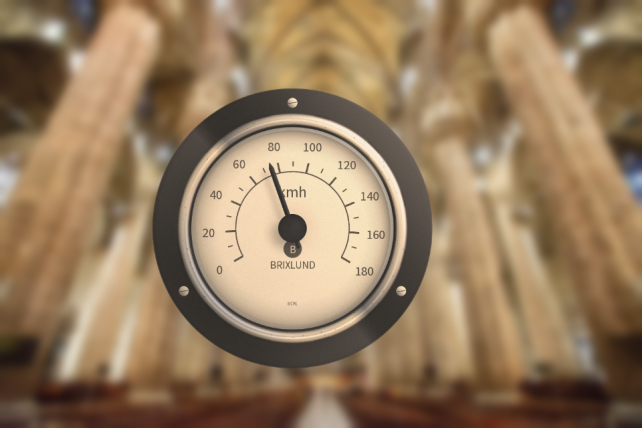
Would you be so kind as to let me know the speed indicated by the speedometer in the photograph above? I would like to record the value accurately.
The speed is 75 km/h
